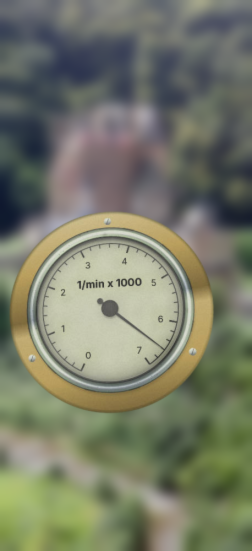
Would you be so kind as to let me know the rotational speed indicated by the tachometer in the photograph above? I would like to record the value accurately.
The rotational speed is 6600 rpm
